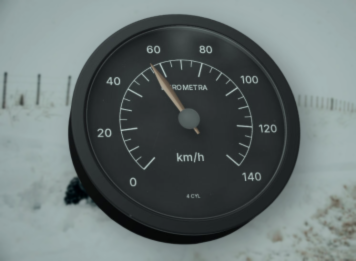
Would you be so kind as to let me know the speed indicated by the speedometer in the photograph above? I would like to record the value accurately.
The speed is 55 km/h
